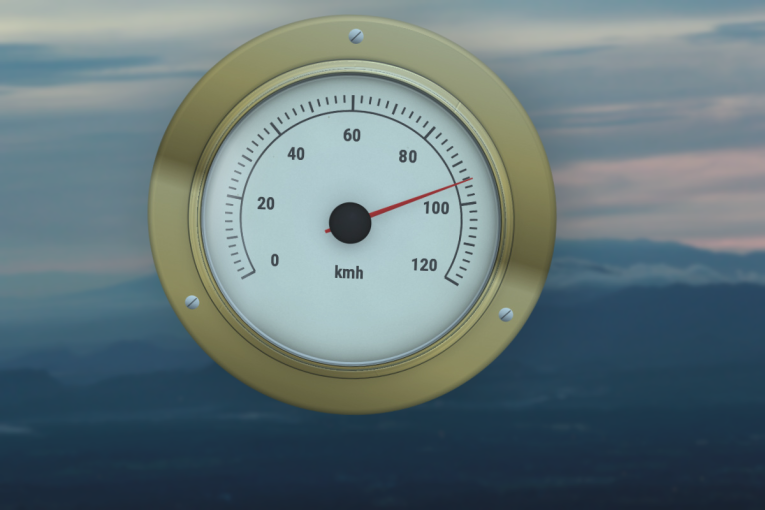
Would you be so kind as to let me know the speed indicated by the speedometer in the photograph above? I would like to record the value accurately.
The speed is 94 km/h
